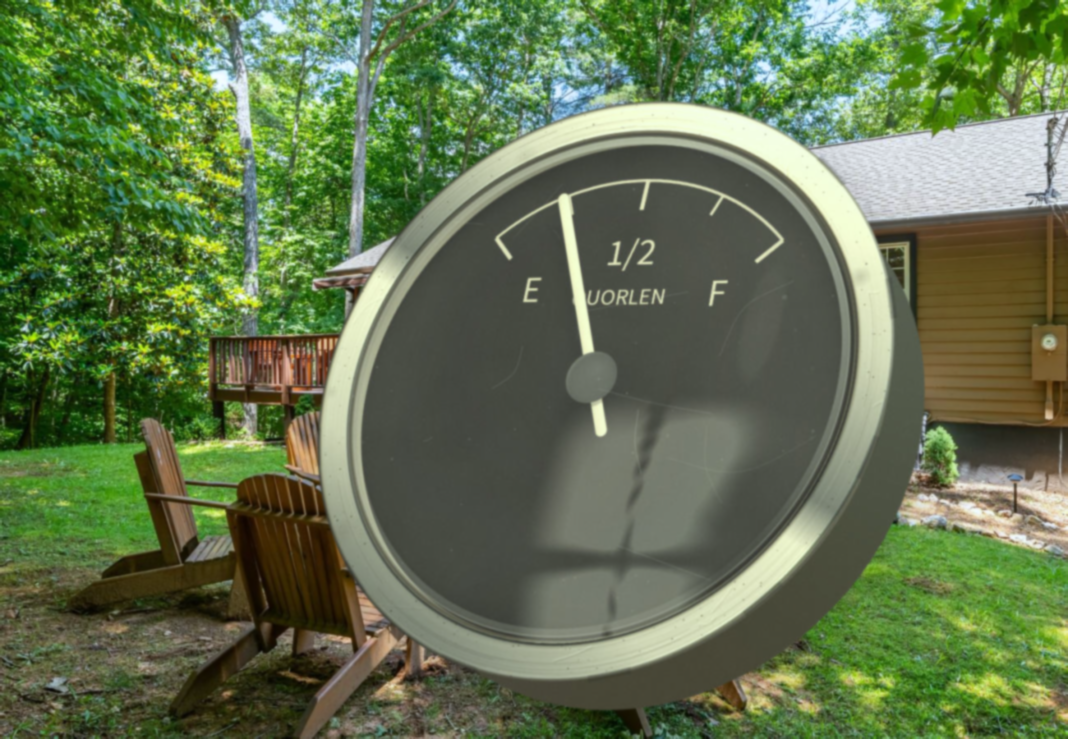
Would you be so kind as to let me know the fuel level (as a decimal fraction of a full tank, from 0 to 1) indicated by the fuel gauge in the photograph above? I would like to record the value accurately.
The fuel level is 0.25
